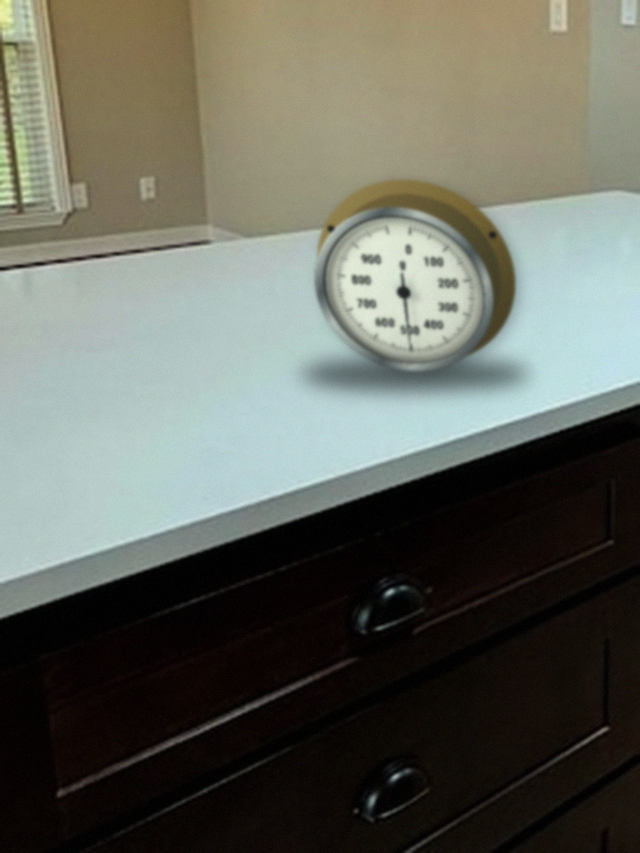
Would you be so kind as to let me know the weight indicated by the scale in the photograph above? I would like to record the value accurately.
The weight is 500 g
